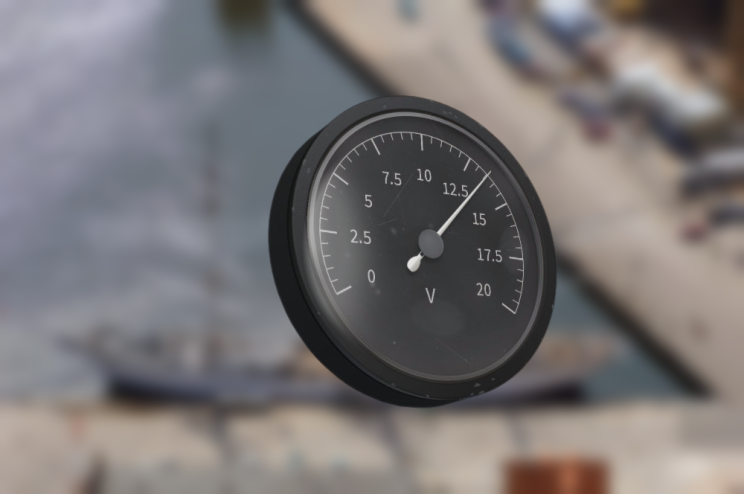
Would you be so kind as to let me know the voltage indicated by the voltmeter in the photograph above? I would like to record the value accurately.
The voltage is 13.5 V
